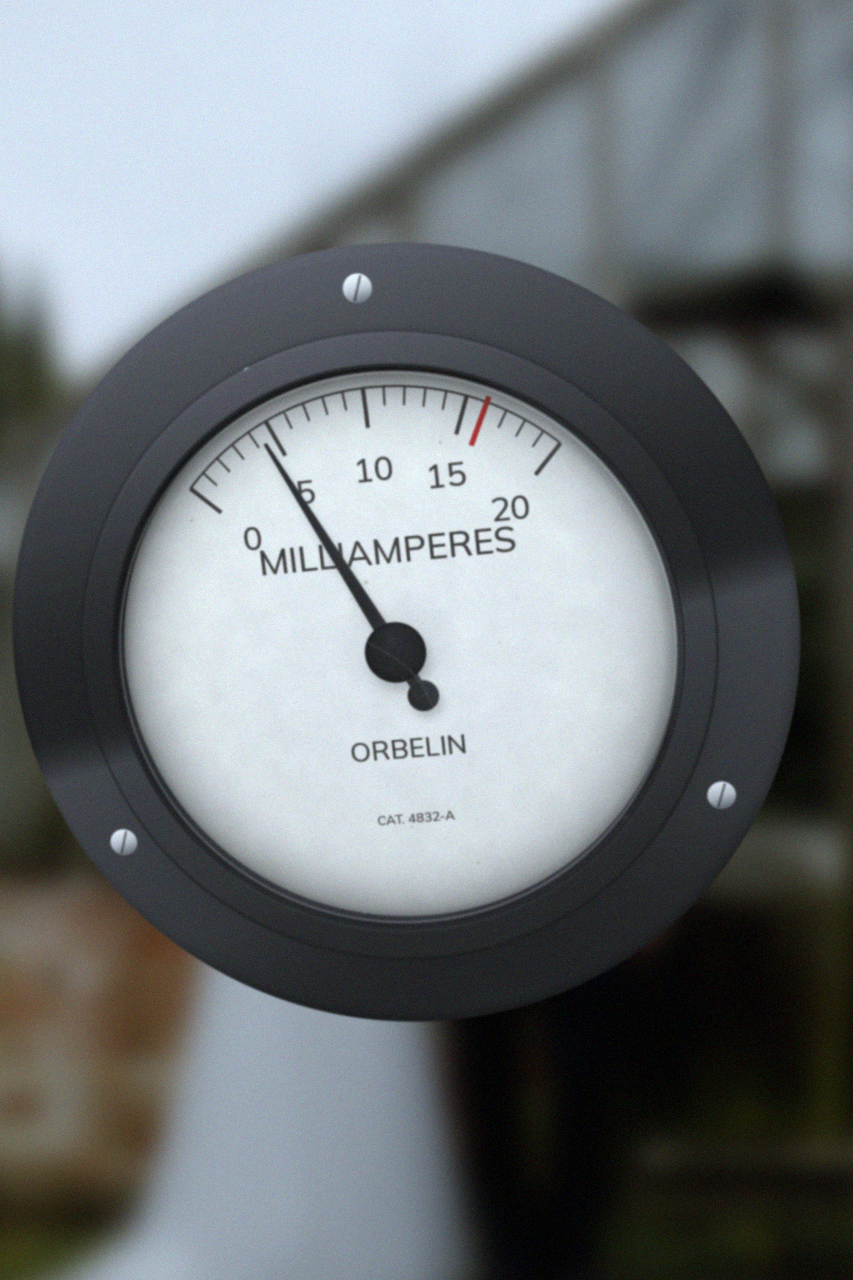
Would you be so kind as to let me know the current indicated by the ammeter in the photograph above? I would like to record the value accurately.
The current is 4.5 mA
